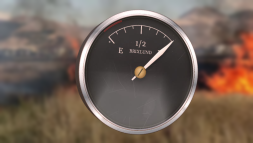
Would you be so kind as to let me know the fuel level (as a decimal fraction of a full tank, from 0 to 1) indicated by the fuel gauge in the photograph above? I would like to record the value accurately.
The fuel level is 1
